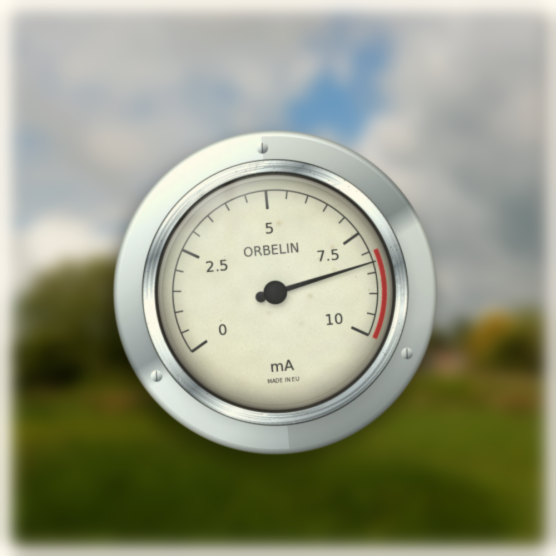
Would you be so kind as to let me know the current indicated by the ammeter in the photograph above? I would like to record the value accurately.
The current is 8.25 mA
